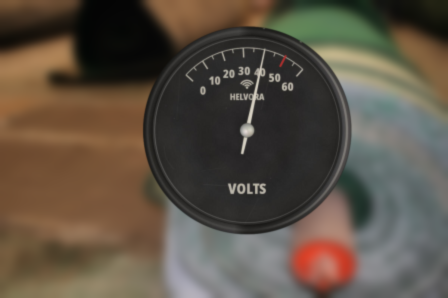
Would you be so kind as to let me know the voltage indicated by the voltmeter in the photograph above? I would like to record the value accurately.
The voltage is 40 V
